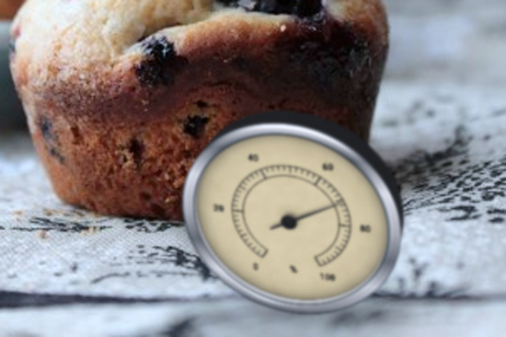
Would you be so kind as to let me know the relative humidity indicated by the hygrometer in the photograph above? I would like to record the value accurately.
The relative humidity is 70 %
